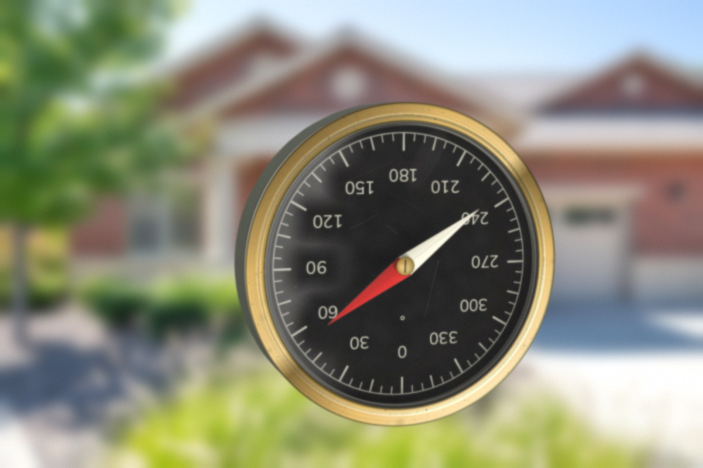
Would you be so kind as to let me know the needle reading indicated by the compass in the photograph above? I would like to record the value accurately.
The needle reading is 55 °
